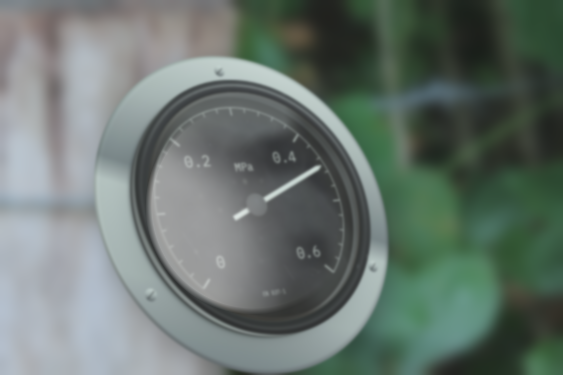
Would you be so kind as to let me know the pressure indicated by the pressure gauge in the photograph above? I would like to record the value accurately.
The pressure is 0.45 MPa
